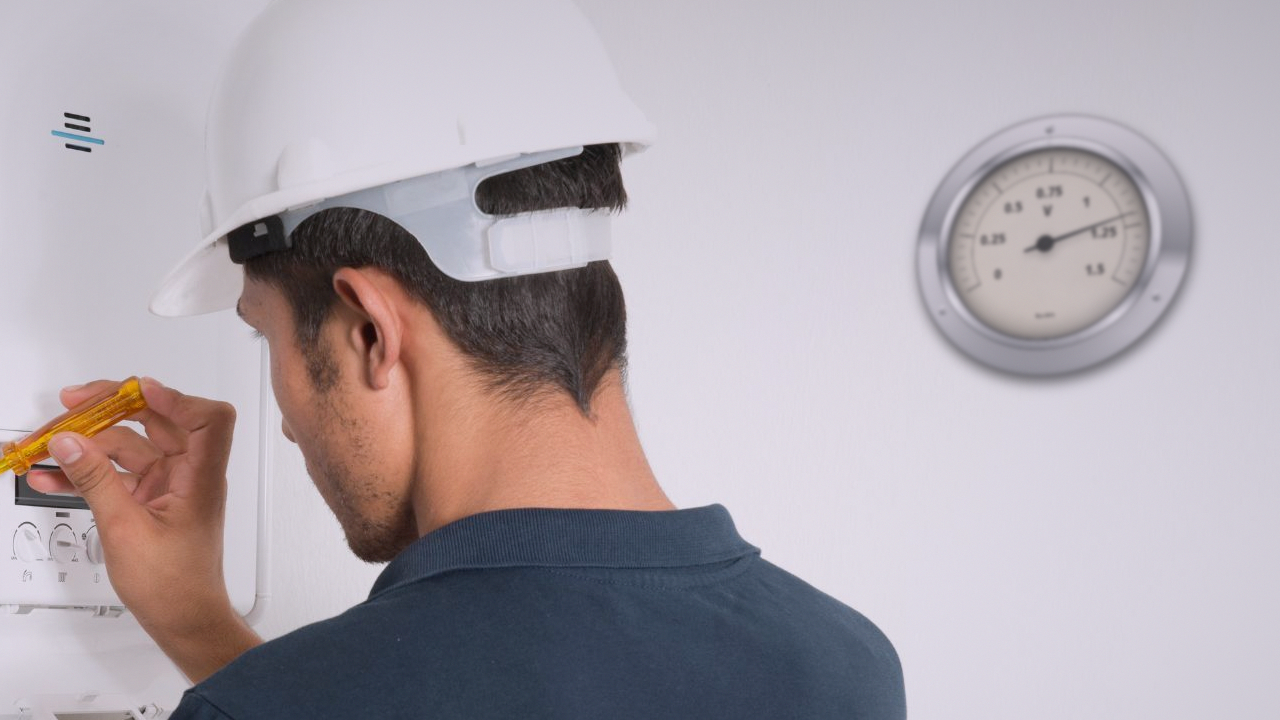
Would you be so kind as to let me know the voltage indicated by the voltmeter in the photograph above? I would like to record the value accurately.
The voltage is 1.2 V
